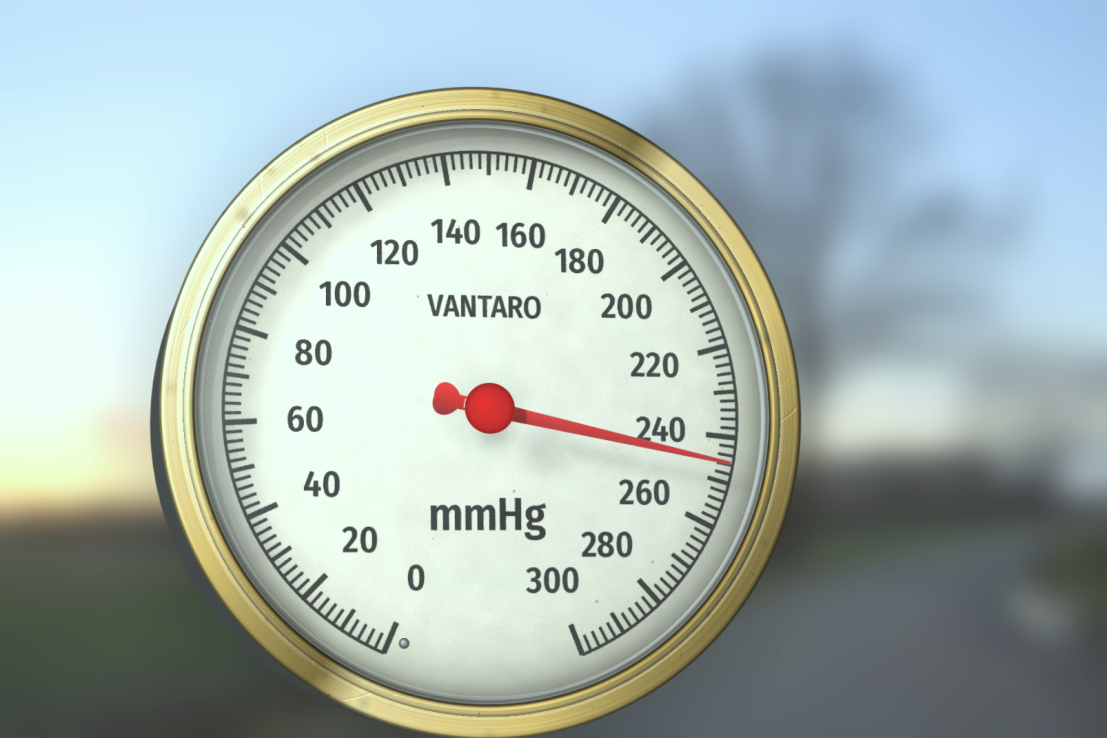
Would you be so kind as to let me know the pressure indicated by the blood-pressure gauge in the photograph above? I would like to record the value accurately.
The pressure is 246 mmHg
